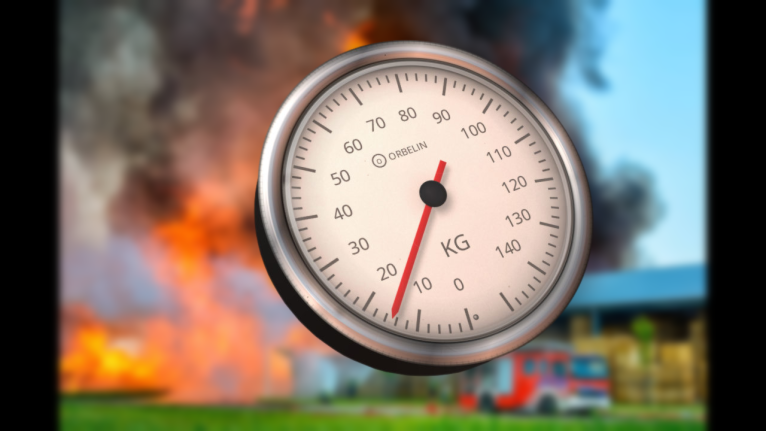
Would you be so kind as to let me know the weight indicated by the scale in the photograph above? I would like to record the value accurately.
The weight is 15 kg
